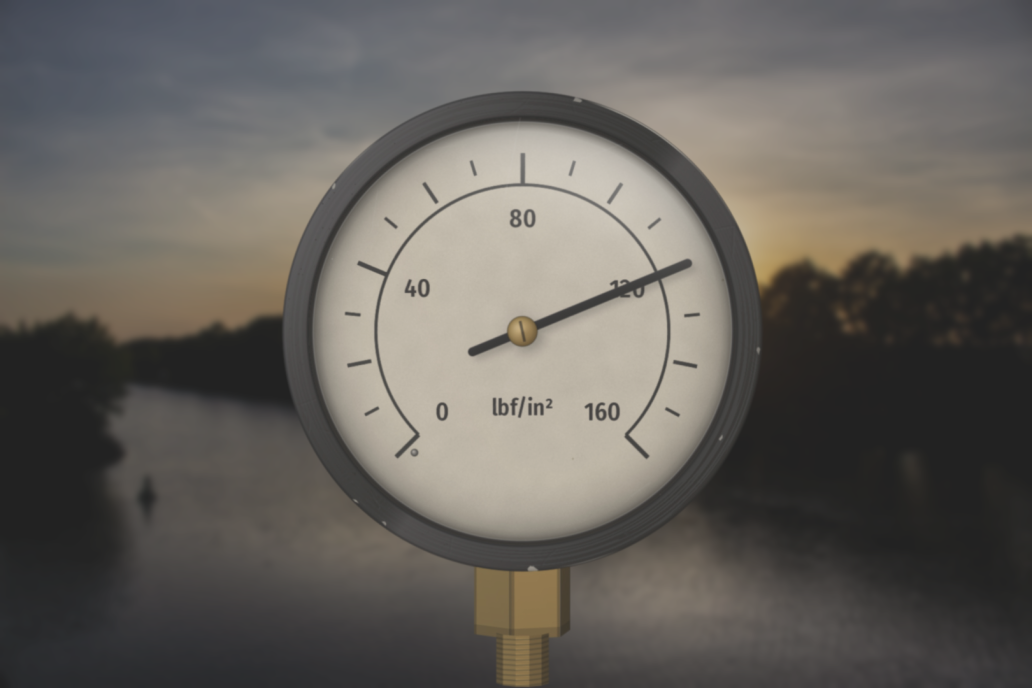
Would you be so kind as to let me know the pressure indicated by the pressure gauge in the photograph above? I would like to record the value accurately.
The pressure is 120 psi
